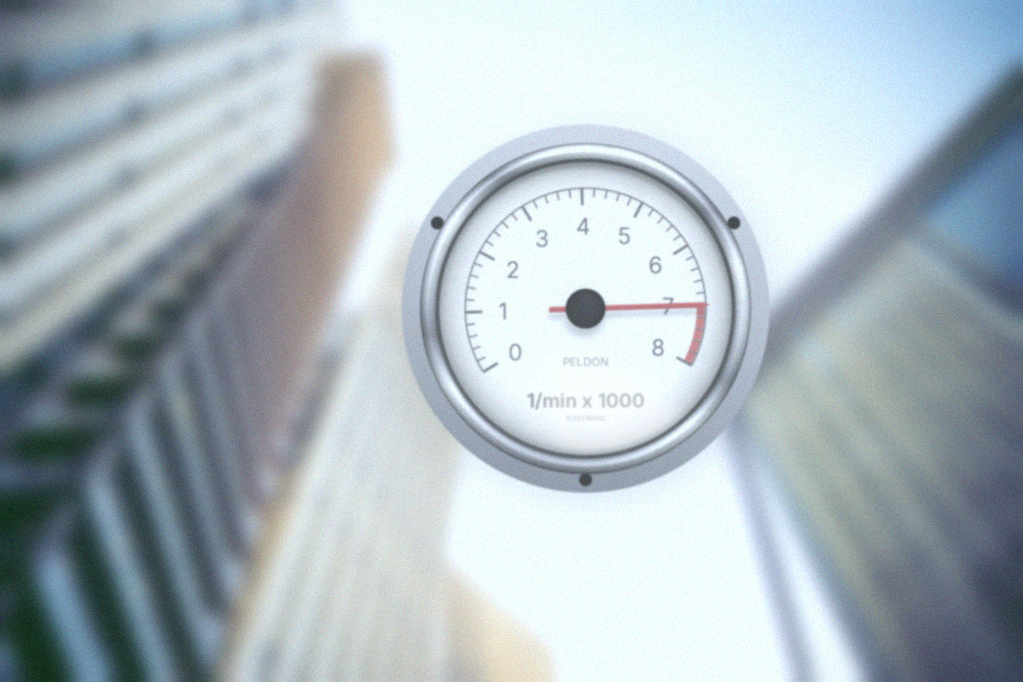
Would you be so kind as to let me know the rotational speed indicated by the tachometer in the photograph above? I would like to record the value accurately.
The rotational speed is 7000 rpm
